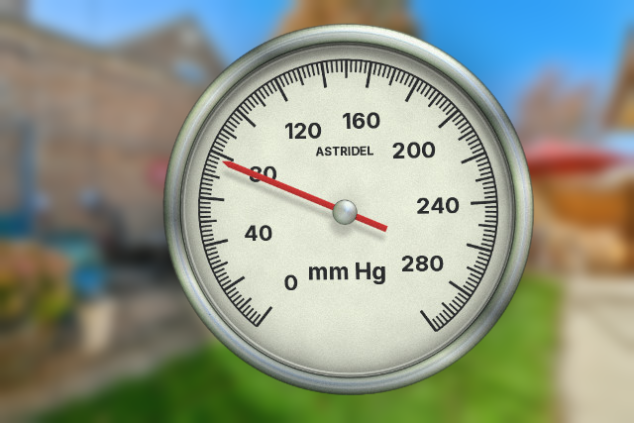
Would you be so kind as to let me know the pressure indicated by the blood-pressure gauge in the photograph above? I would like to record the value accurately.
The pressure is 78 mmHg
